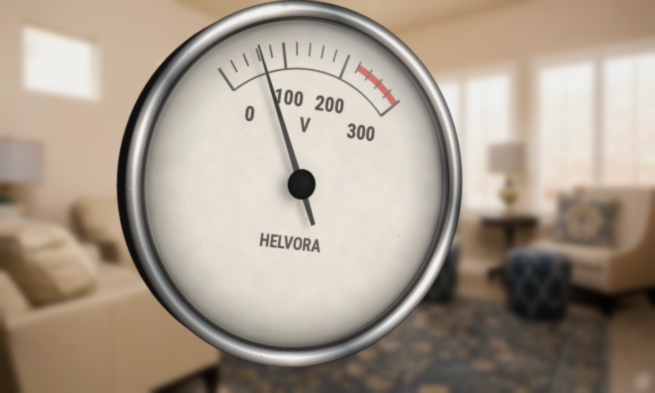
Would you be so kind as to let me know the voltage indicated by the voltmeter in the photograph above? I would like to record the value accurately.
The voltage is 60 V
